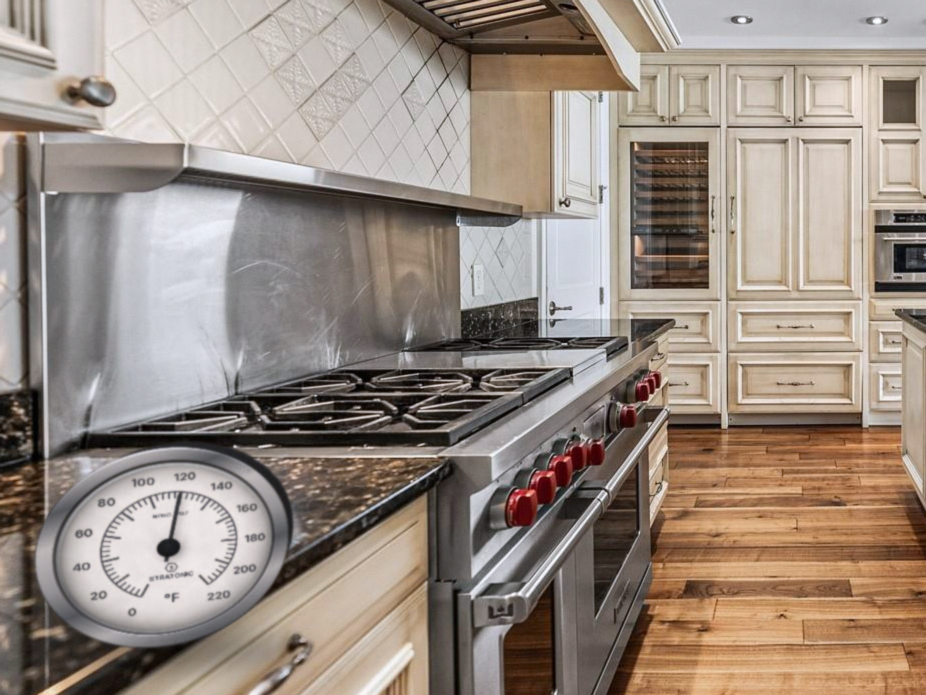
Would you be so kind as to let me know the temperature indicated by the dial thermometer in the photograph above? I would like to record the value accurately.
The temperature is 120 °F
